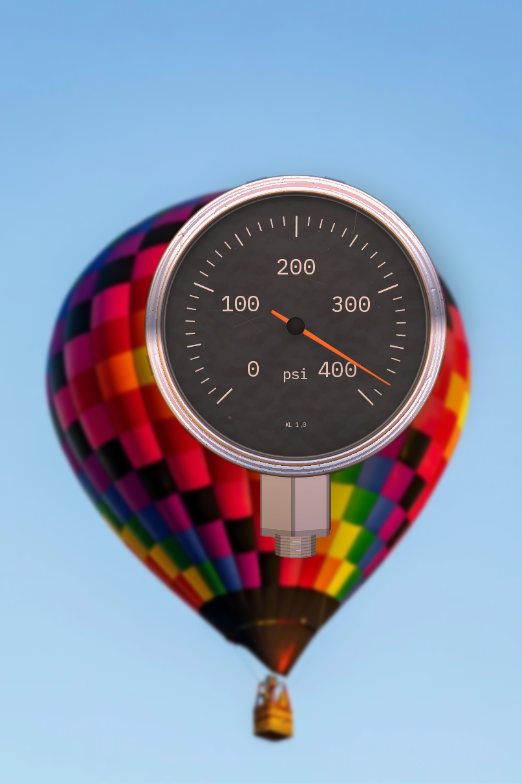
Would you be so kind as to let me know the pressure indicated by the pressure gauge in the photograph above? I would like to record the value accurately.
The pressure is 380 psi
